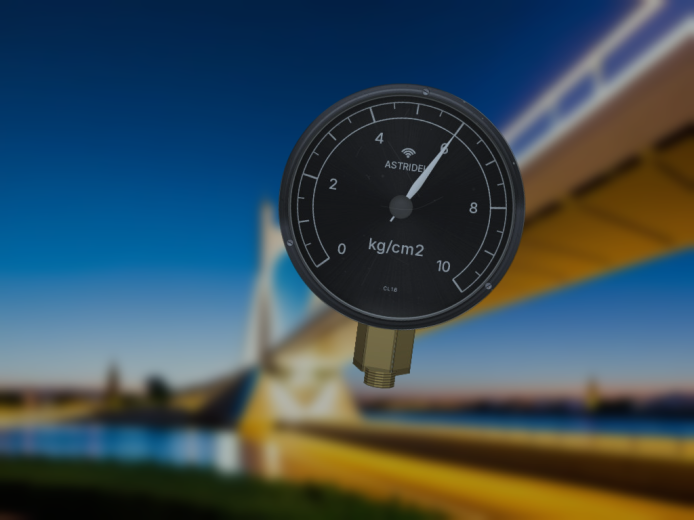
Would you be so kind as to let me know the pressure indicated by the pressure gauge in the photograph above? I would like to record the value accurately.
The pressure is 6 kg/cm²
